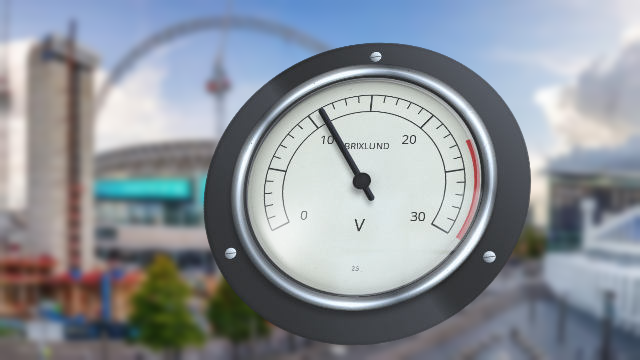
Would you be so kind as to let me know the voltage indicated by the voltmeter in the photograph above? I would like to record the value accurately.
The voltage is 11 V
